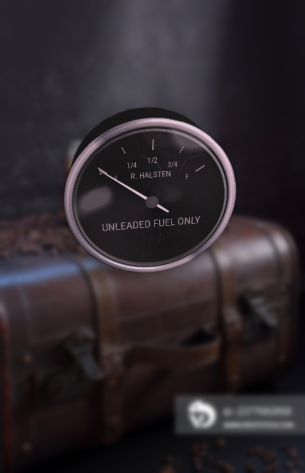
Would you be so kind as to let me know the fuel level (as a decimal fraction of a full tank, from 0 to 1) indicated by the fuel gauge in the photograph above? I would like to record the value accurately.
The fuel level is 0
